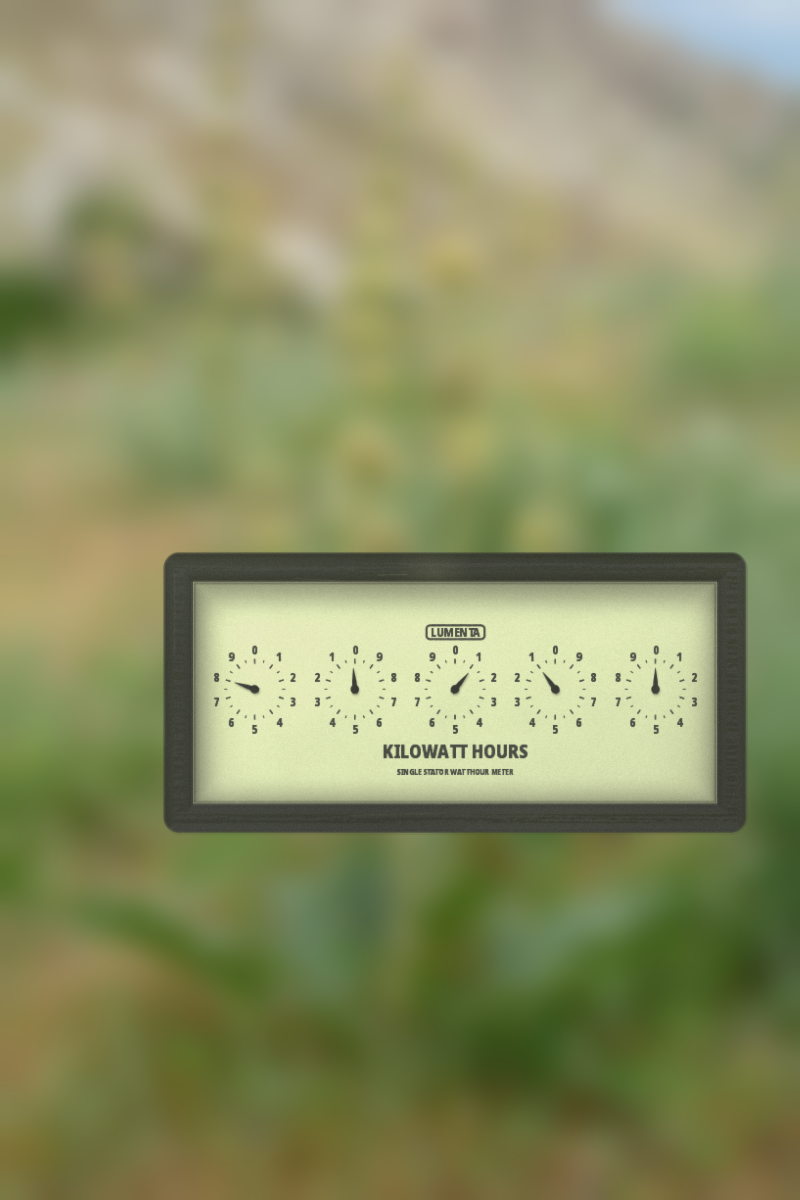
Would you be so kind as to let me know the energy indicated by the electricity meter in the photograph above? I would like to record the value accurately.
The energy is 80110 kWh
